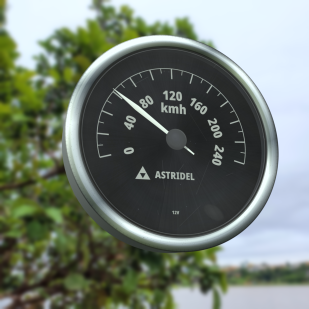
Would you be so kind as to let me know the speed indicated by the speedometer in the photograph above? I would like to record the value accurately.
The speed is 60 km/h
